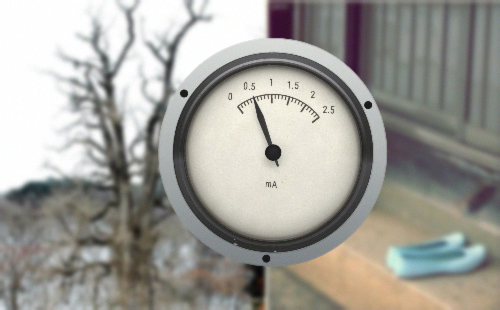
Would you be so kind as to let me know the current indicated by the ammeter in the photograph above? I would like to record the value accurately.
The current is 0.5 mA
